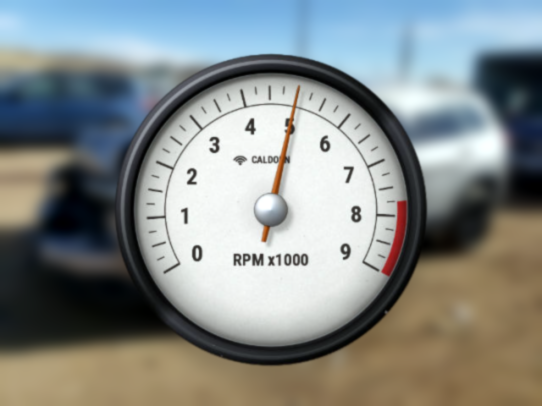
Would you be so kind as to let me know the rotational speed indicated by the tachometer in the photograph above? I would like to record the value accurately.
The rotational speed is 5000 rpm
